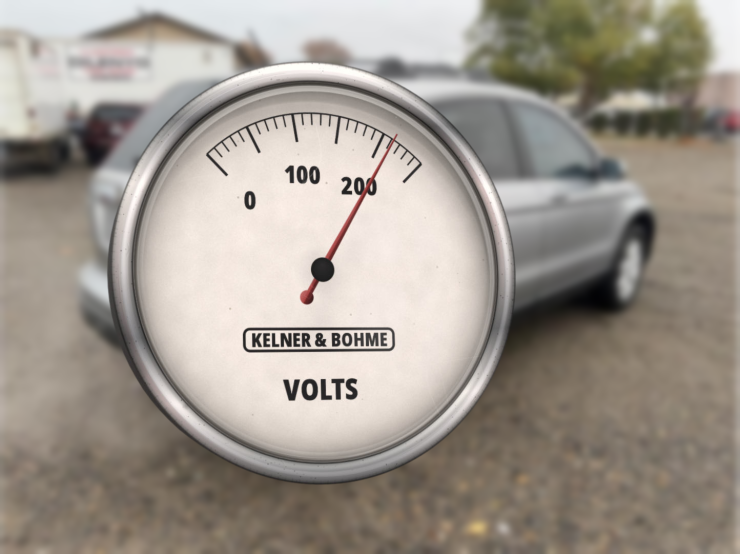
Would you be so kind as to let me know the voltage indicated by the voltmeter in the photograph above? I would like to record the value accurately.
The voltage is 210 V
